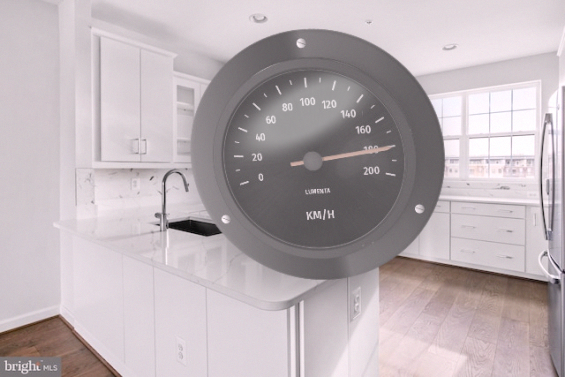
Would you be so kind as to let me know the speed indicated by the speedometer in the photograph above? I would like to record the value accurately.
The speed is 180 km/h
